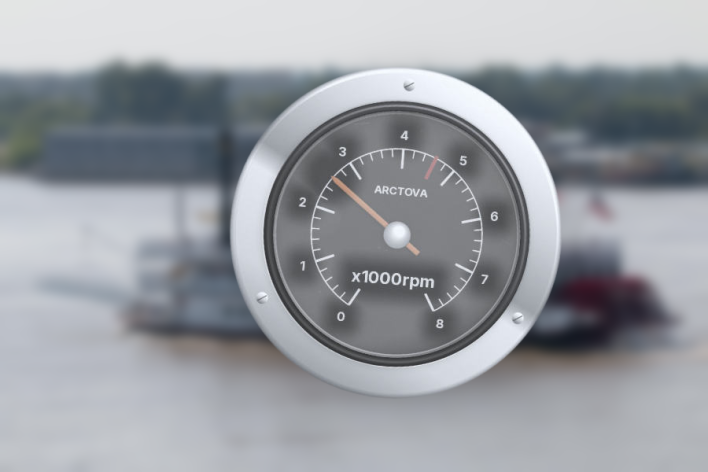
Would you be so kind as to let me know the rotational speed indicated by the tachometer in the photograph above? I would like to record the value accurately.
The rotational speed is 2600 rpm
